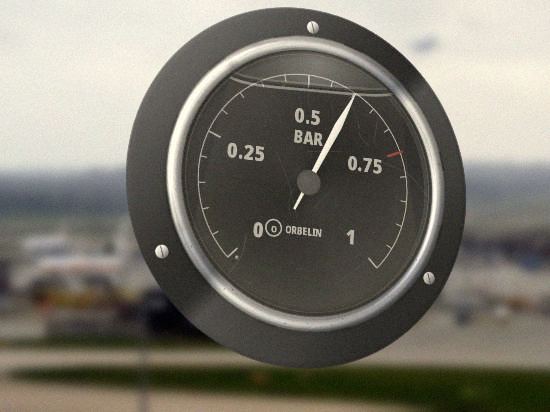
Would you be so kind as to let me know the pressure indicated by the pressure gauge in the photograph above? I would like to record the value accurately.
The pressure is 0.6 bar
